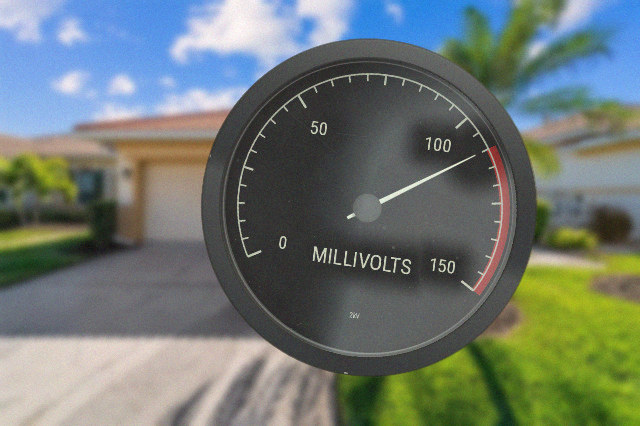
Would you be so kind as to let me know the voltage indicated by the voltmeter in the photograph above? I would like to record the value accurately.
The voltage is 110 mV
